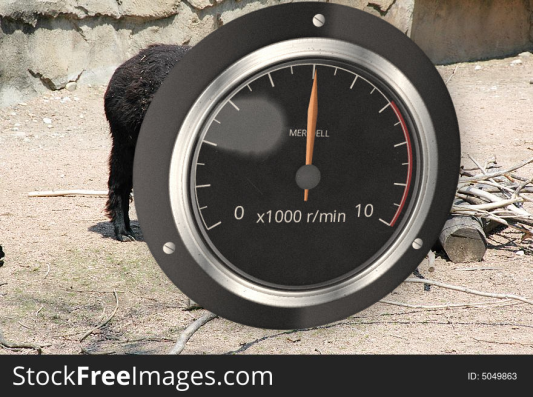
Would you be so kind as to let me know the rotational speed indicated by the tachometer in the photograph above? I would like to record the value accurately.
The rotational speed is 5000 rpm
